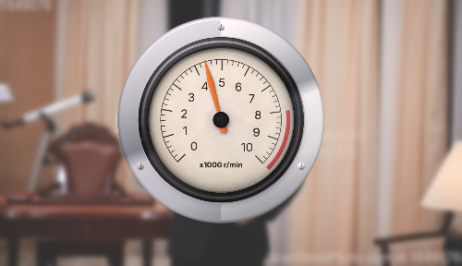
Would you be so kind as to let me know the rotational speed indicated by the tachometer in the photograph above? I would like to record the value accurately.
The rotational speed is 4400 rpm
